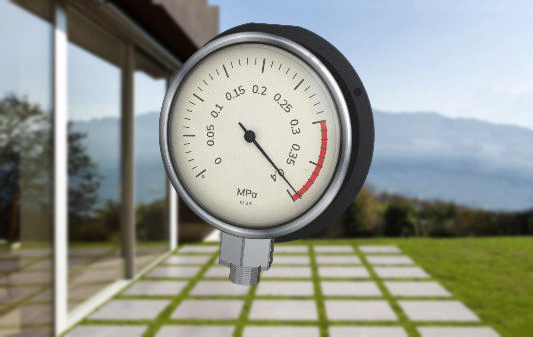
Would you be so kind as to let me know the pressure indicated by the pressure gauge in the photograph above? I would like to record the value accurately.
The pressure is 0.39 MPa
